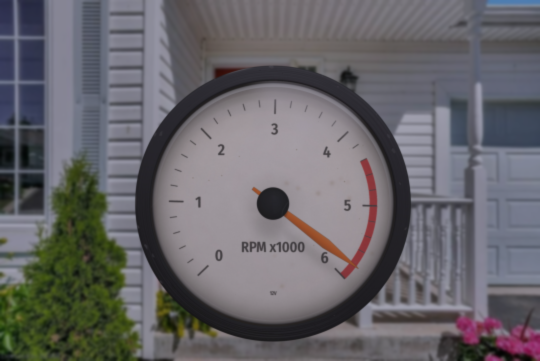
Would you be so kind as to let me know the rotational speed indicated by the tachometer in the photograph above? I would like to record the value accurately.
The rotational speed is 5800 rpm
